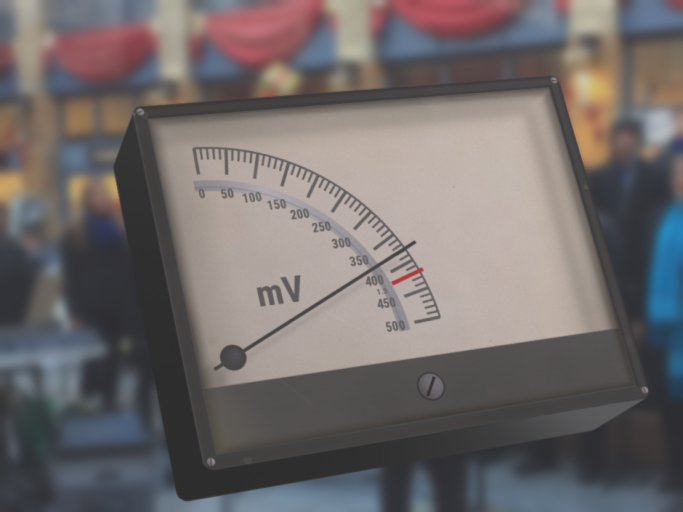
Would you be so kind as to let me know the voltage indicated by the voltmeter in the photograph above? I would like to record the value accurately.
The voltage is 380 mV
